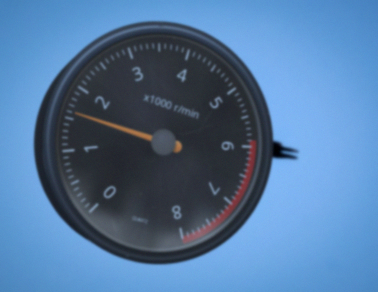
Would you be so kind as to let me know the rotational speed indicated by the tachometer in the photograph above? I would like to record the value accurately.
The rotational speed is 1600 rpm
